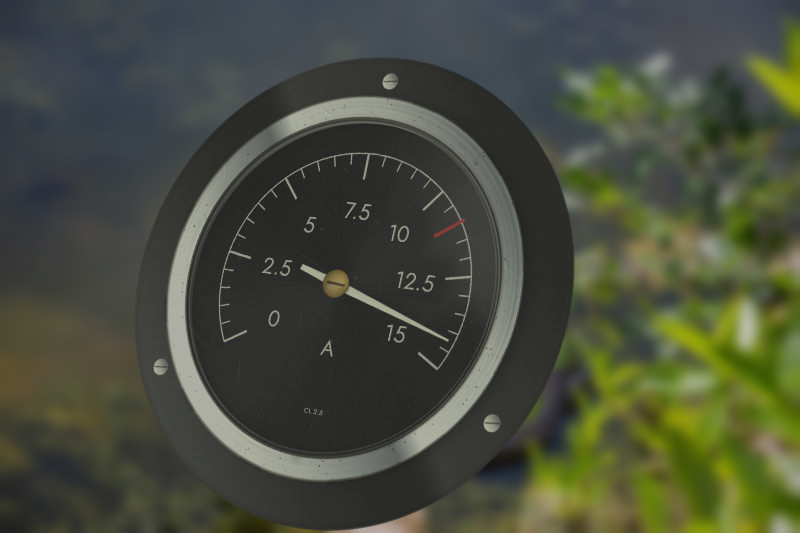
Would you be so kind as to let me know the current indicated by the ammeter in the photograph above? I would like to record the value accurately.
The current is 14.25 A
